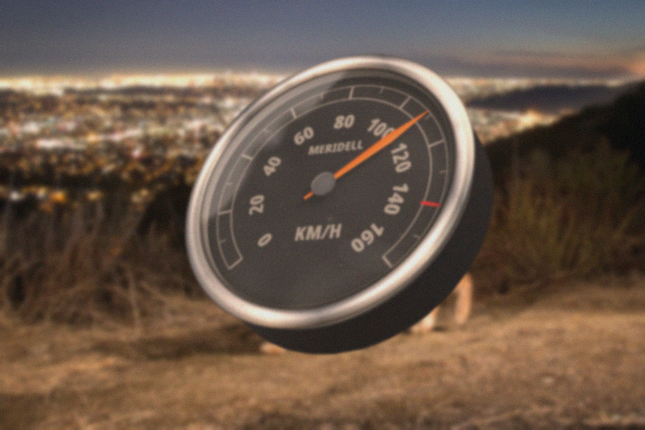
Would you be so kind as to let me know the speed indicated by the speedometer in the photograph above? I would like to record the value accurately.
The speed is 110 km/h
